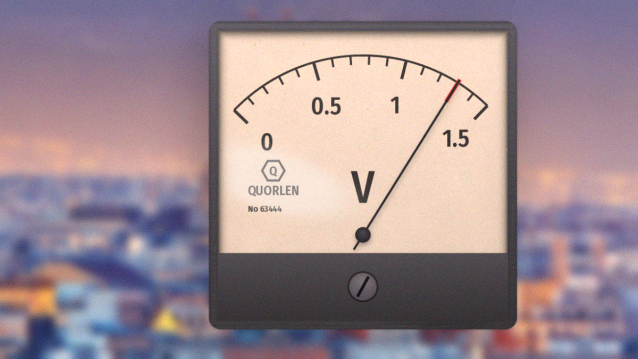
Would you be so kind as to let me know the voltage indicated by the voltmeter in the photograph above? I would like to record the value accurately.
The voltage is 1.3 V
